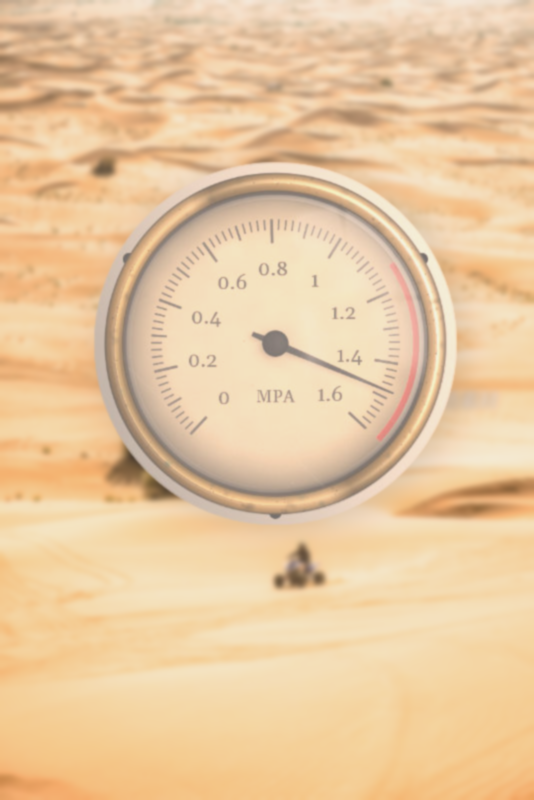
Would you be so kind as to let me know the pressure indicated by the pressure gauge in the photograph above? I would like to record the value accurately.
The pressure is 1.48 MPa
